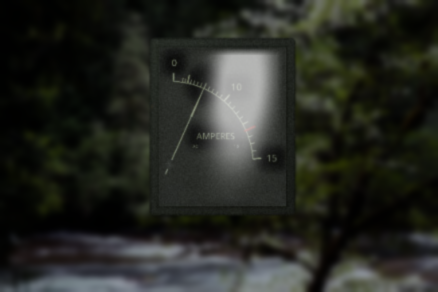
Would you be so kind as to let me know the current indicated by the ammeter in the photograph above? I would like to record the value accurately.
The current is 7.5 A
